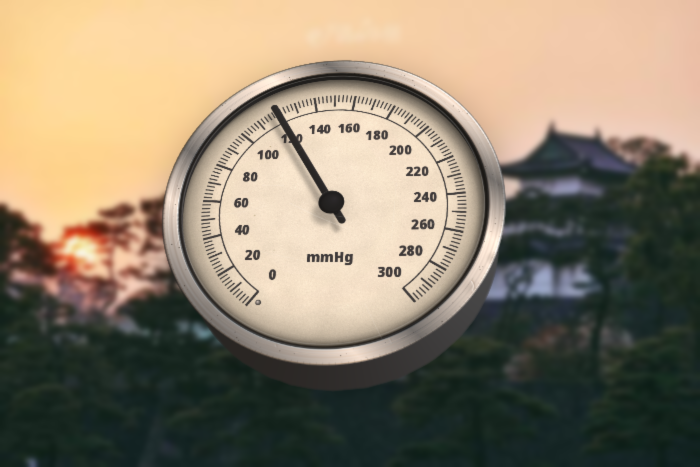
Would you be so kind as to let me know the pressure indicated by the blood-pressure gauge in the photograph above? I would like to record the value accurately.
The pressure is 120 mmHg
